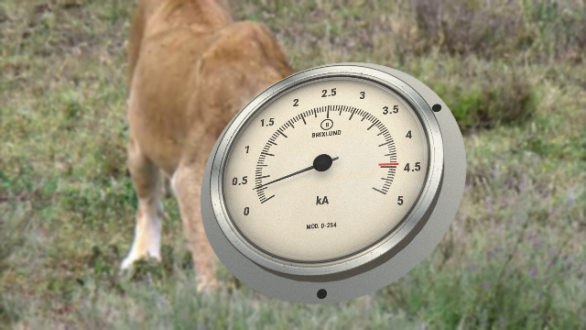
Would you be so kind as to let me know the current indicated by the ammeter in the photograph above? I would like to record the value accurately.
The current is 0.25 kA
